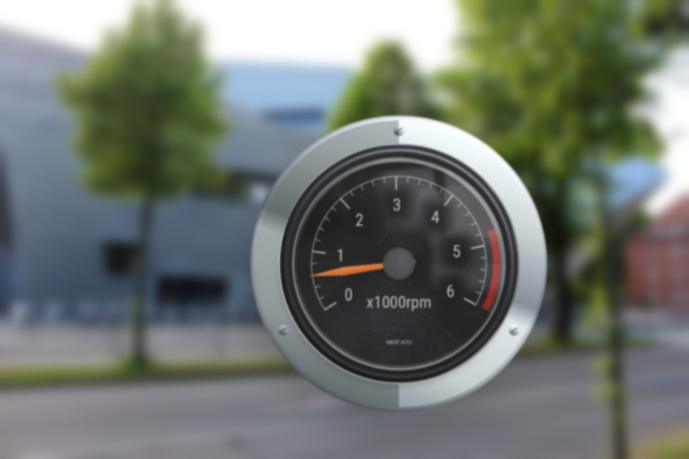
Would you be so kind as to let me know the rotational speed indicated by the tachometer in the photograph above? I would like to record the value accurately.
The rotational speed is 600 rpm
